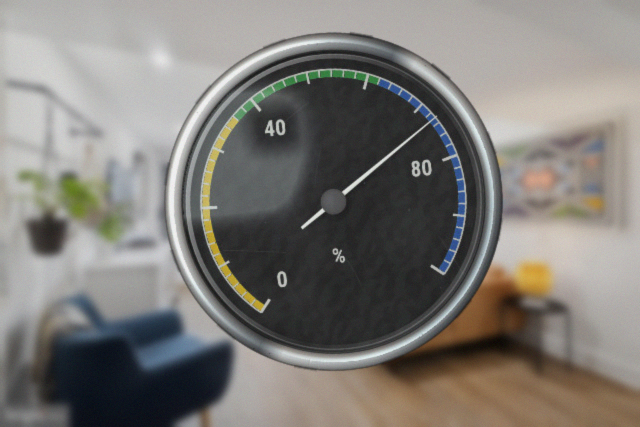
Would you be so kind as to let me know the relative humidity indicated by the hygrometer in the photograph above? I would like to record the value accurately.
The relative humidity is 73 %
